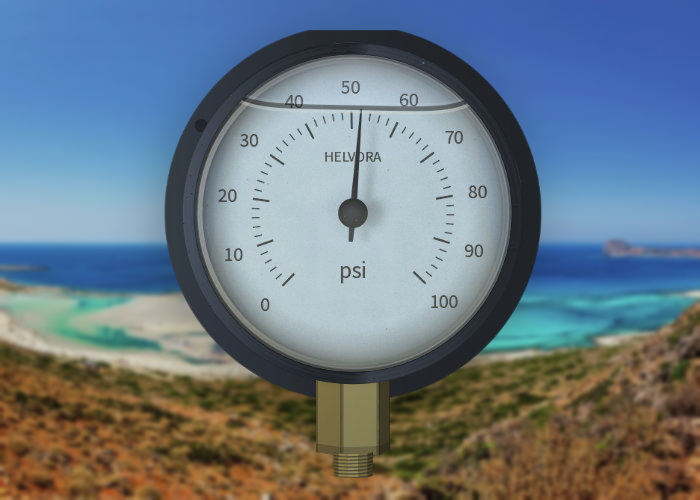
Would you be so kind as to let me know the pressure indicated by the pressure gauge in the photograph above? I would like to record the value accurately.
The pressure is 52 psi
